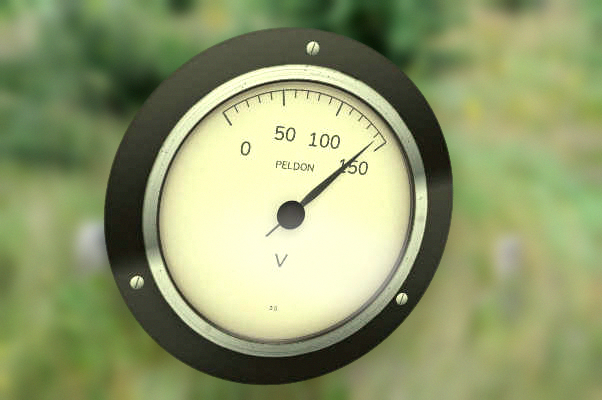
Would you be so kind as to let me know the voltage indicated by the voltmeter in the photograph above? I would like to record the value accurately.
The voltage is 140 V
